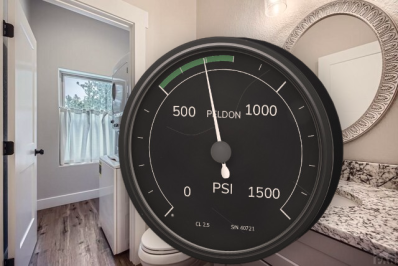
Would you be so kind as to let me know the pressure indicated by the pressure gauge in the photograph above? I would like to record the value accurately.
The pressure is 700 psi
